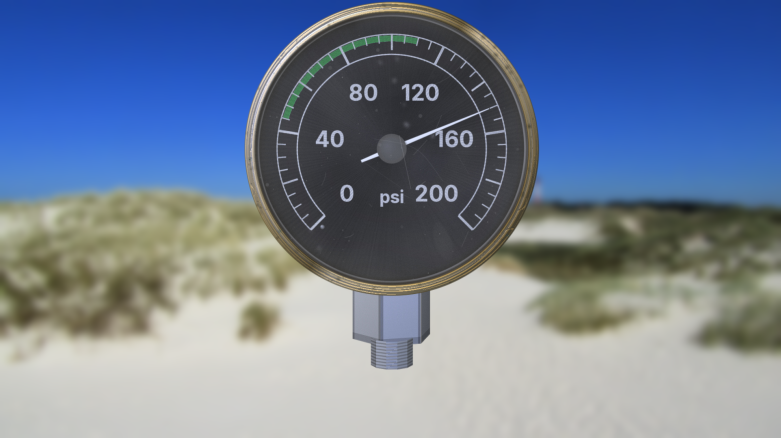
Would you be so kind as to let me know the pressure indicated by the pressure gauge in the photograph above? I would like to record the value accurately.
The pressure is 150 psi
